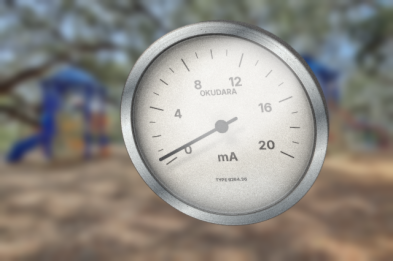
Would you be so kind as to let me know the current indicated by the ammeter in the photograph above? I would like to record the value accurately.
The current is 0.5 mA
